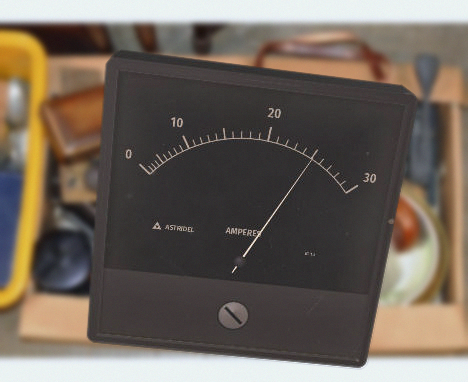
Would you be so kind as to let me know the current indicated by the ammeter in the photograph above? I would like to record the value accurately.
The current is 25 A
